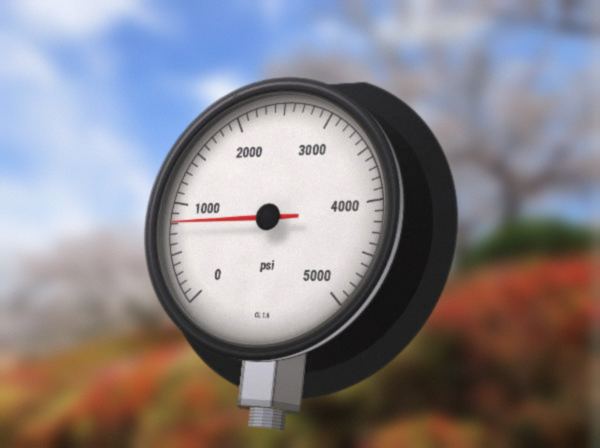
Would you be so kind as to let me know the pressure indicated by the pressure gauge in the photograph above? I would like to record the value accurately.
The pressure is 800 psi
